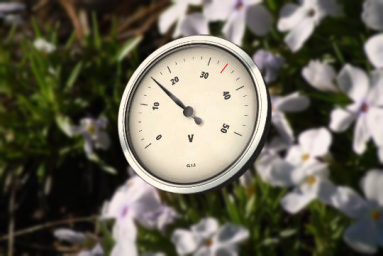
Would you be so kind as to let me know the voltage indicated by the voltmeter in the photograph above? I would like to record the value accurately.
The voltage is 16 V
